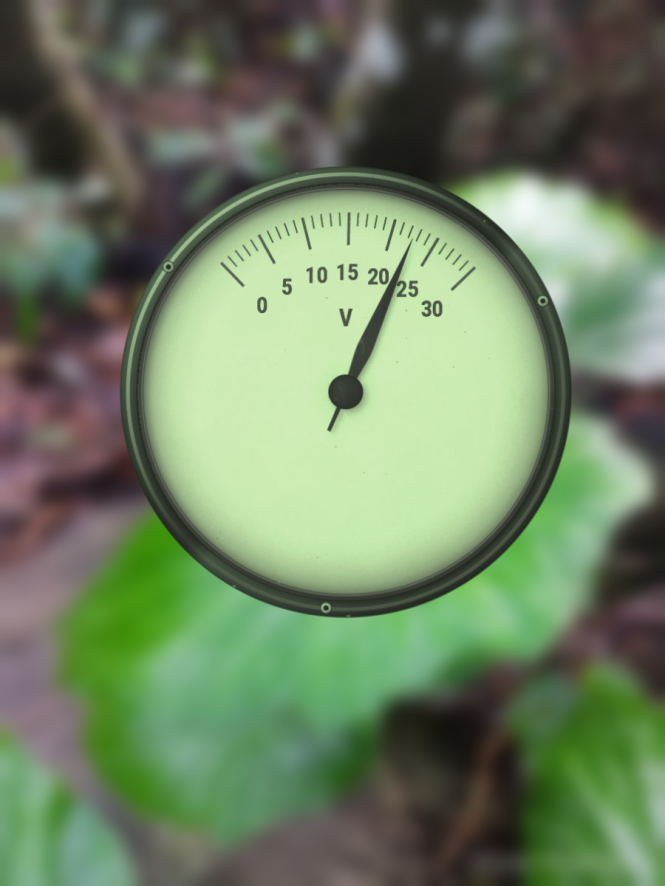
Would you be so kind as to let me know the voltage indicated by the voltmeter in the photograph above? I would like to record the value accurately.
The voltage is 22.5 V
